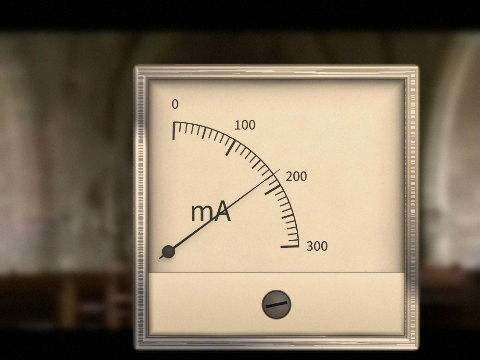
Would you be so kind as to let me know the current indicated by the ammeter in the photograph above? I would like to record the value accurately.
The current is 180 mA
